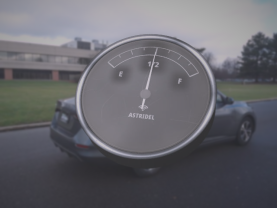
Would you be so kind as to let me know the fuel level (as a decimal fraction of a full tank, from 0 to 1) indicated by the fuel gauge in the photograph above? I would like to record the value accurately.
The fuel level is 0.5
